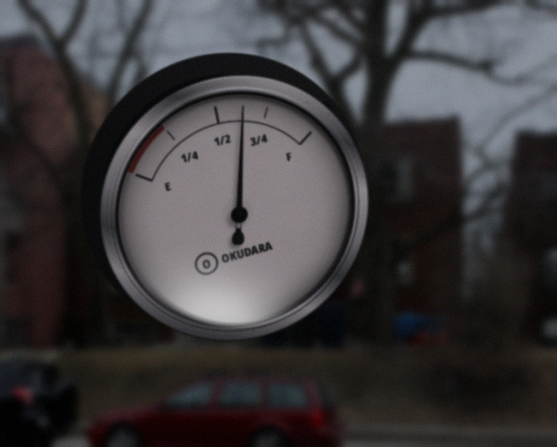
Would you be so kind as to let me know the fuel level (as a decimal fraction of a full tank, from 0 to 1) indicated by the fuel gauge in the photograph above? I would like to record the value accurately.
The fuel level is 0.625
